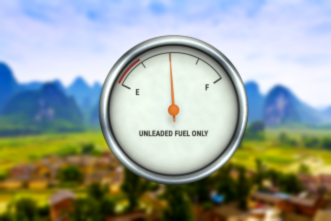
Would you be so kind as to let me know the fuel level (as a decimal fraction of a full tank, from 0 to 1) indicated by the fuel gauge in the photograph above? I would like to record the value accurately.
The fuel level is 0.5
